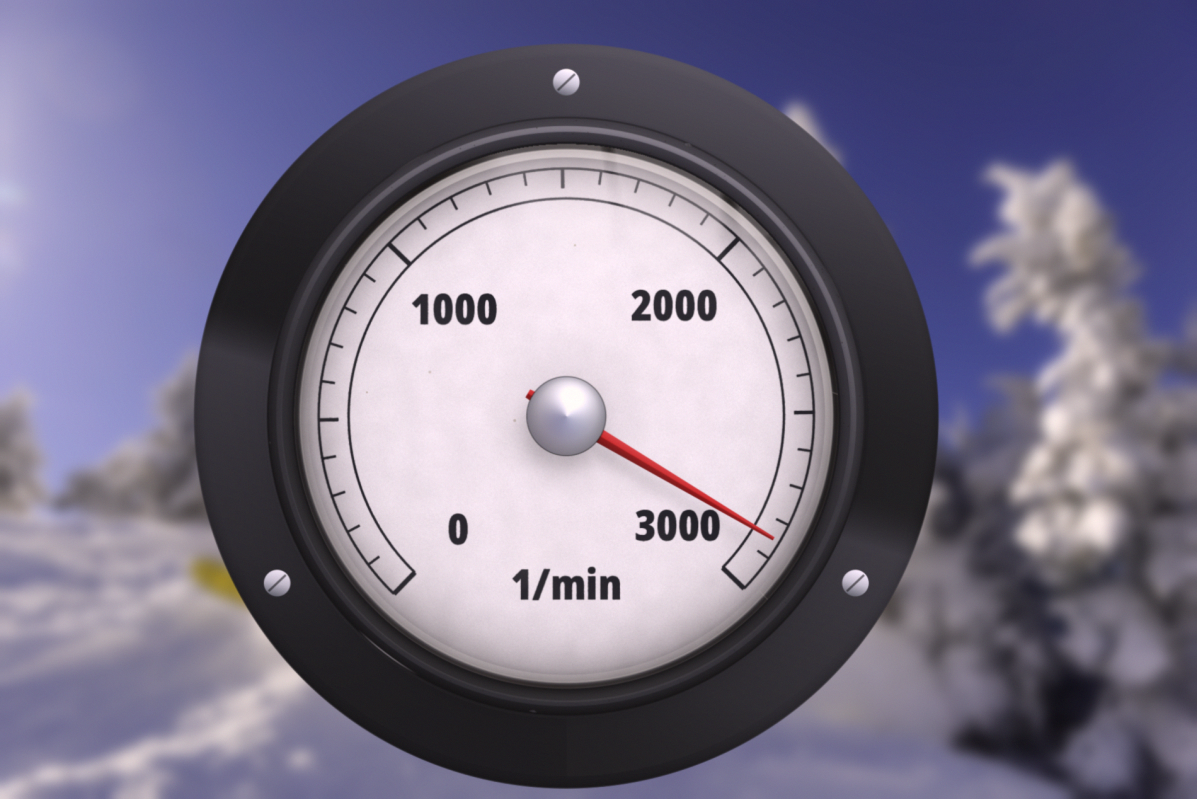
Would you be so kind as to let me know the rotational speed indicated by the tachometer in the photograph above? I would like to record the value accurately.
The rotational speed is 2850 rpm
